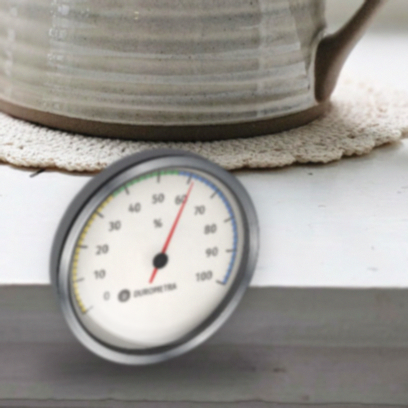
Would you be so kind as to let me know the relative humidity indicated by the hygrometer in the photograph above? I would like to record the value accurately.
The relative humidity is 60 %
